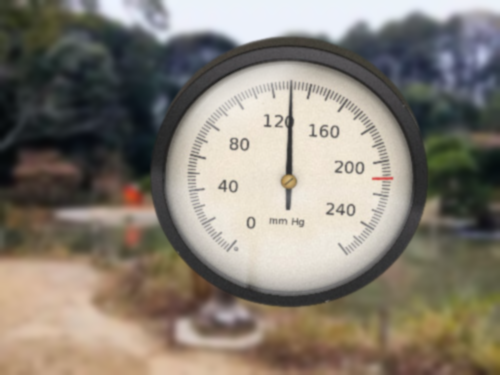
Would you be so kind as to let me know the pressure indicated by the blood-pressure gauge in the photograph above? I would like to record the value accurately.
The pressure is 130 mmHg
